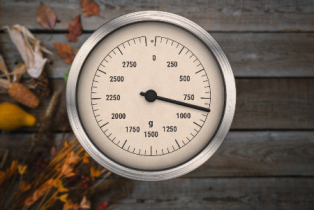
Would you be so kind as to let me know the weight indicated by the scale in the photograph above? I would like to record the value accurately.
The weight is 850 g
